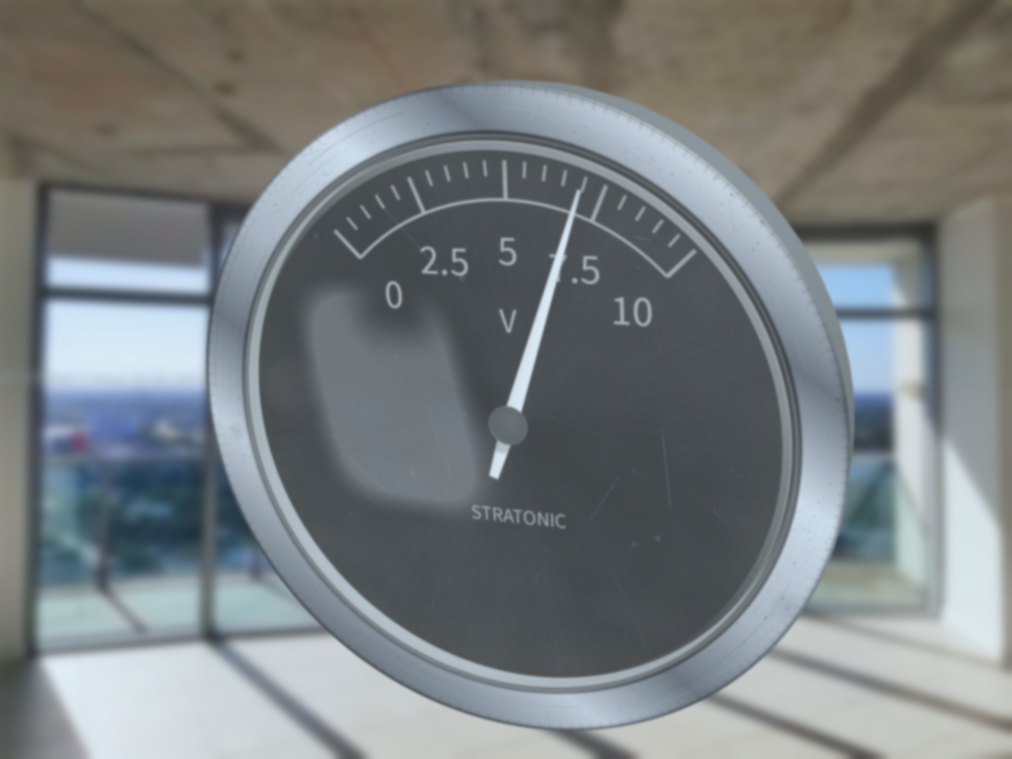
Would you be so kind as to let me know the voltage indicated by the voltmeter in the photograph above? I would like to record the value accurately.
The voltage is 7 V
